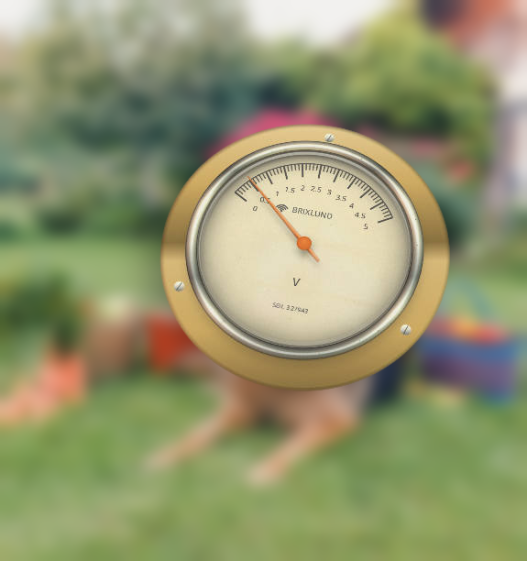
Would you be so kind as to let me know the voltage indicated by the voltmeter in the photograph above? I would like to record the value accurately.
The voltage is 0.5 V
